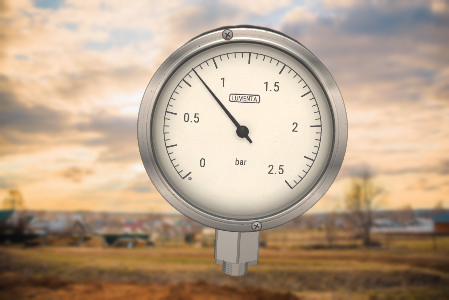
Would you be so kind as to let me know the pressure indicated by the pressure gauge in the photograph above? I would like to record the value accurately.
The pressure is 0.85 bar
